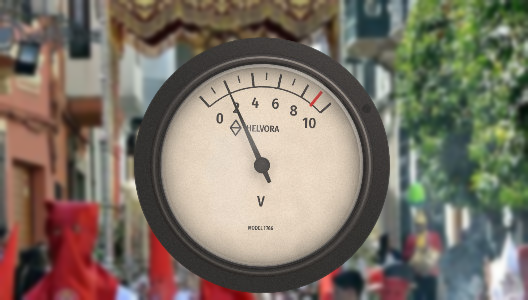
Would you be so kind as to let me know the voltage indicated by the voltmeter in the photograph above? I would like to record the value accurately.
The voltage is 2 V
